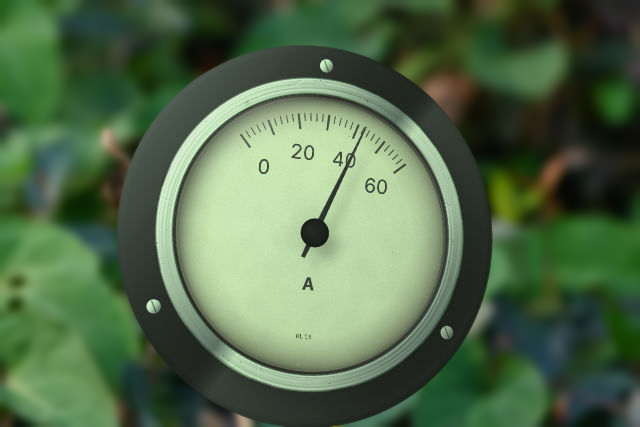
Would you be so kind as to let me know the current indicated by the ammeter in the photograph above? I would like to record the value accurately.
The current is 42 A
